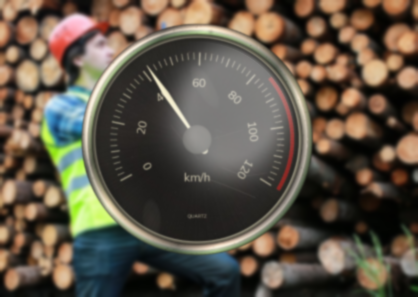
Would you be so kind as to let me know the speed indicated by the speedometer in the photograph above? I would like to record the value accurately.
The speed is 42 km/h
